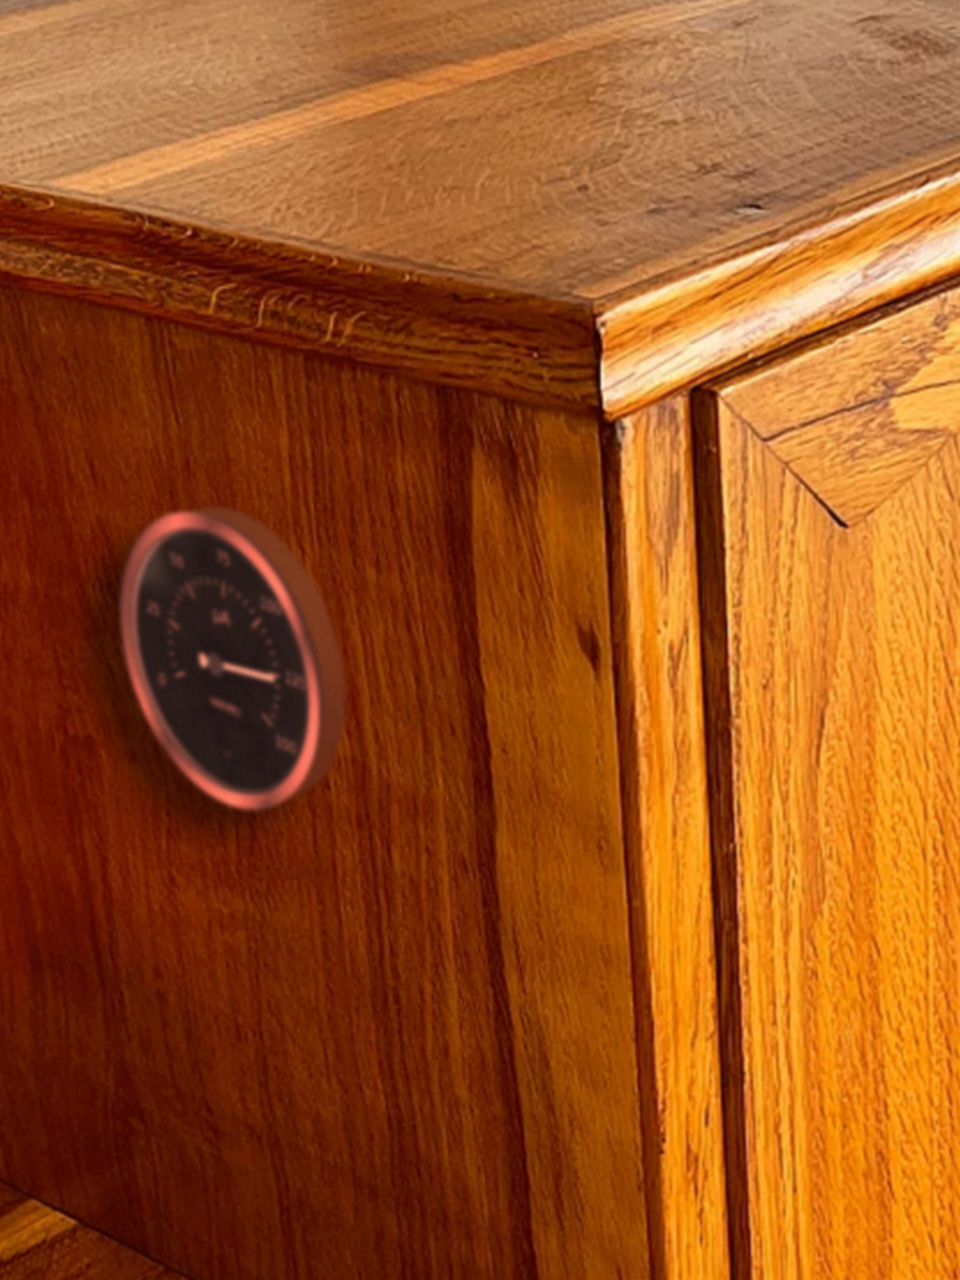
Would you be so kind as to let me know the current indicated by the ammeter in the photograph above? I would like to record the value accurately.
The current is 125 µA
